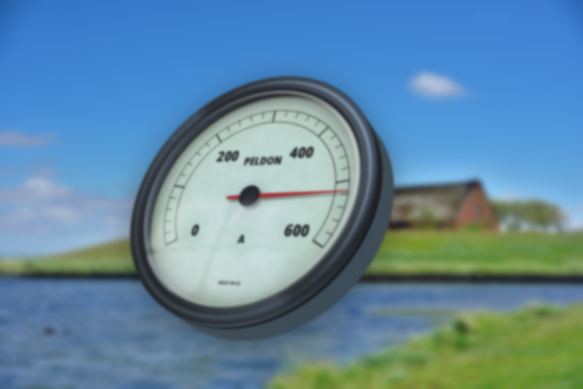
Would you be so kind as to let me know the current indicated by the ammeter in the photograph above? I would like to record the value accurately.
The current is 520 A
